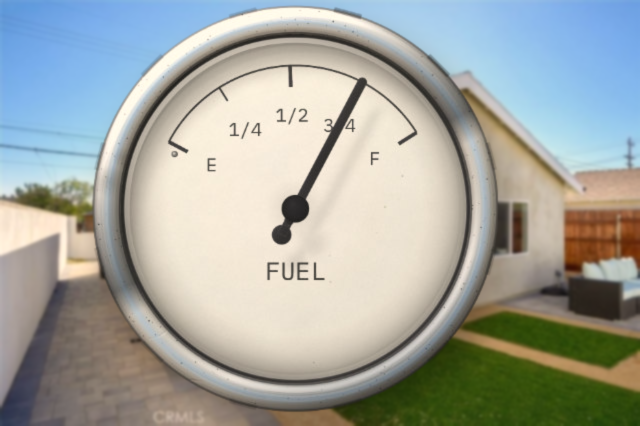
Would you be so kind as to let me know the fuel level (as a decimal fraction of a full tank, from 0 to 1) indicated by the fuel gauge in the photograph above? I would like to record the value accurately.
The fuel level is 0.75
